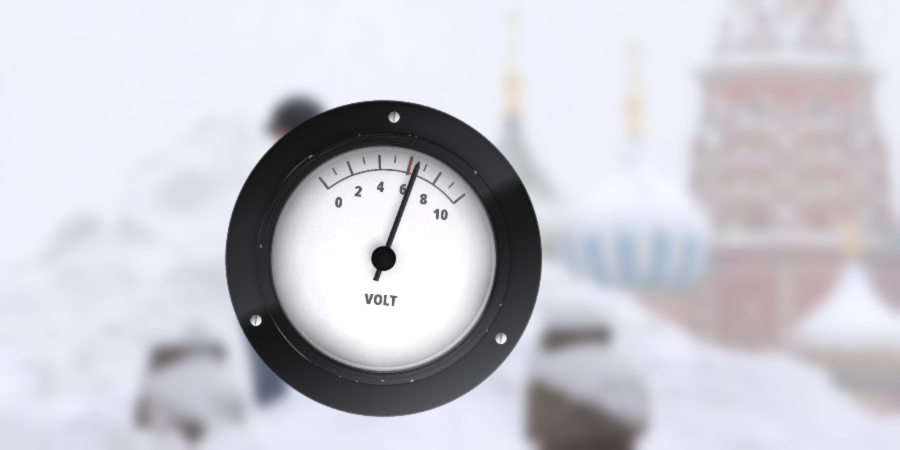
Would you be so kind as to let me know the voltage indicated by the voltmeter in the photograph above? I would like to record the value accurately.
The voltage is 6.5 V
